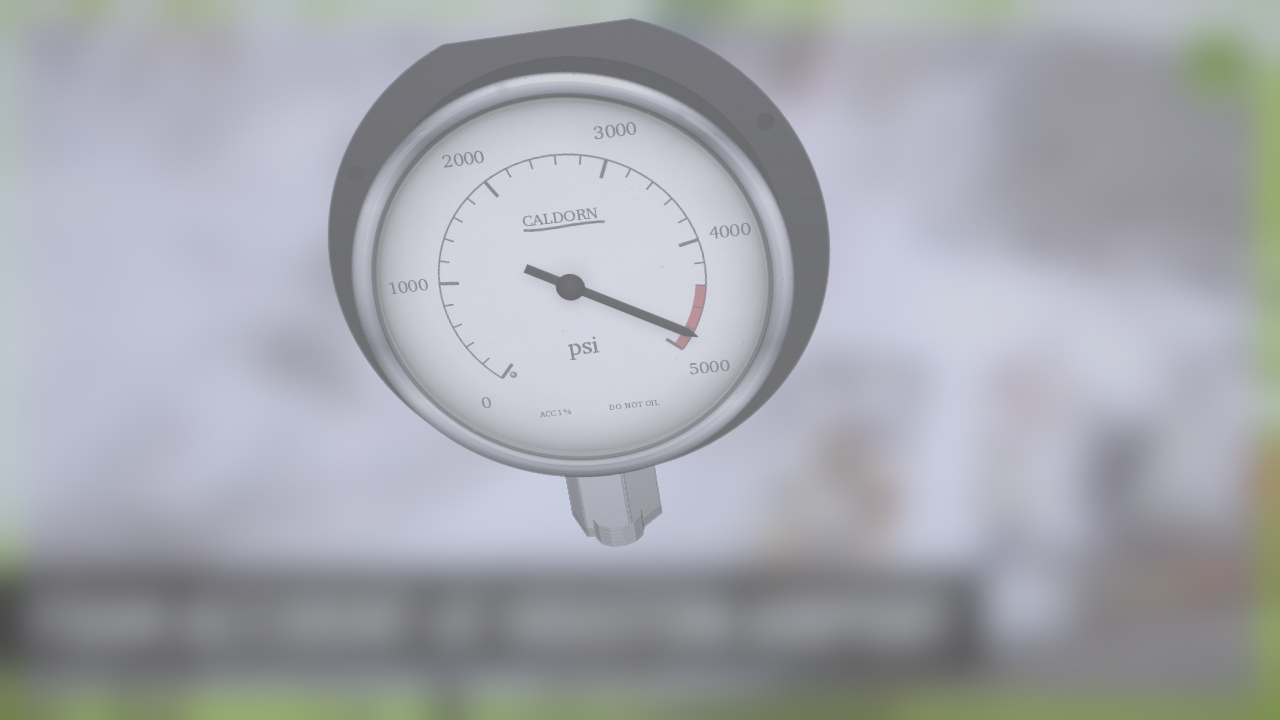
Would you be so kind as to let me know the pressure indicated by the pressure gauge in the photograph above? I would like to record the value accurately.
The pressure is 4800 psi
